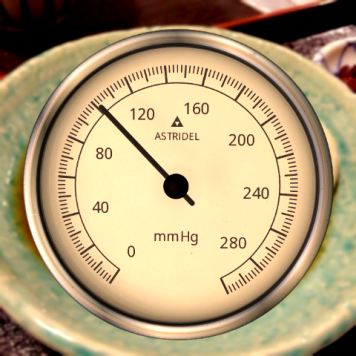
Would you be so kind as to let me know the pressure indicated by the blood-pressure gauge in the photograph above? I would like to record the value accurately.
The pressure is 102 mmHg
